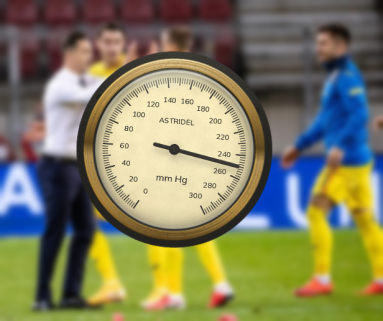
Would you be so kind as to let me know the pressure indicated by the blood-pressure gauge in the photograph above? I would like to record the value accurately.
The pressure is 250 mmHg
